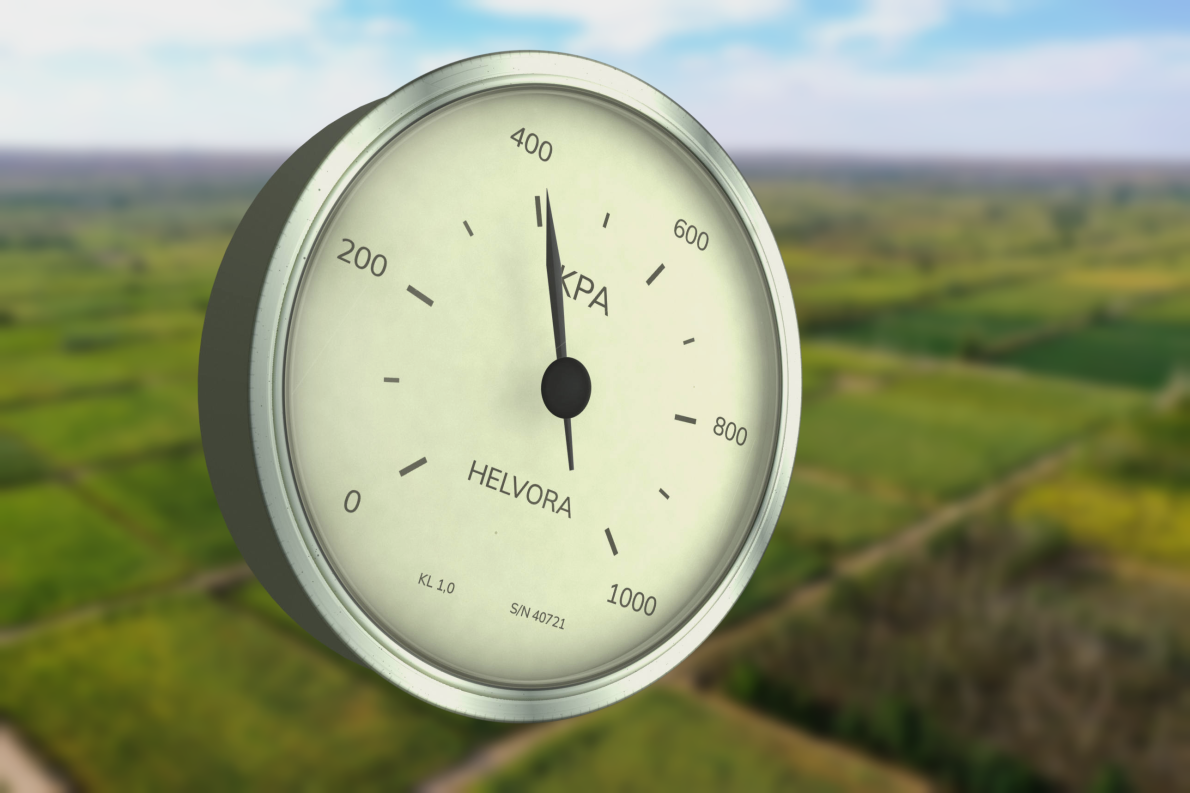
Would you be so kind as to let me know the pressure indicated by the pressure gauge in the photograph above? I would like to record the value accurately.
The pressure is 400 kPa
